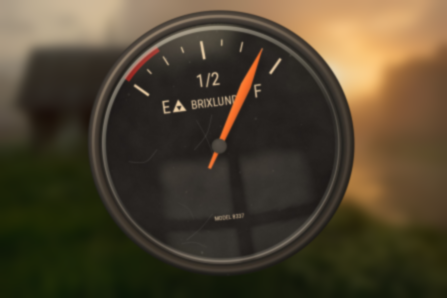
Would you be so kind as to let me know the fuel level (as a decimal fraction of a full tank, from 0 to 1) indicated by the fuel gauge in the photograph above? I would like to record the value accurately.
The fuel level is 0.875
